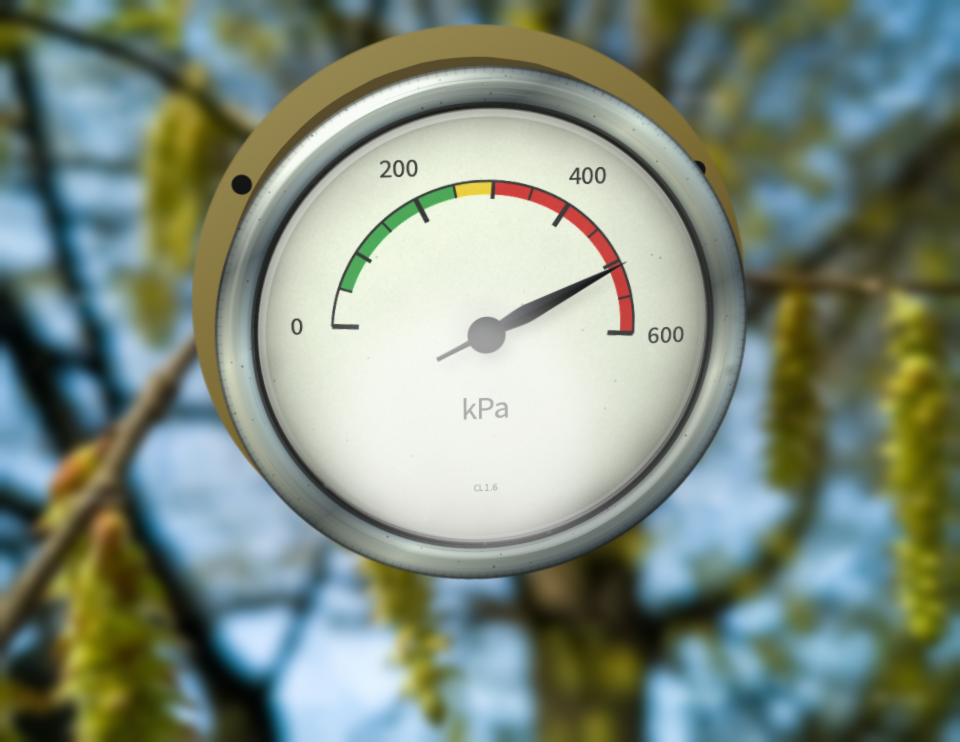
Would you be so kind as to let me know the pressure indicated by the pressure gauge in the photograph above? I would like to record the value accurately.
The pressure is 500 kPa
